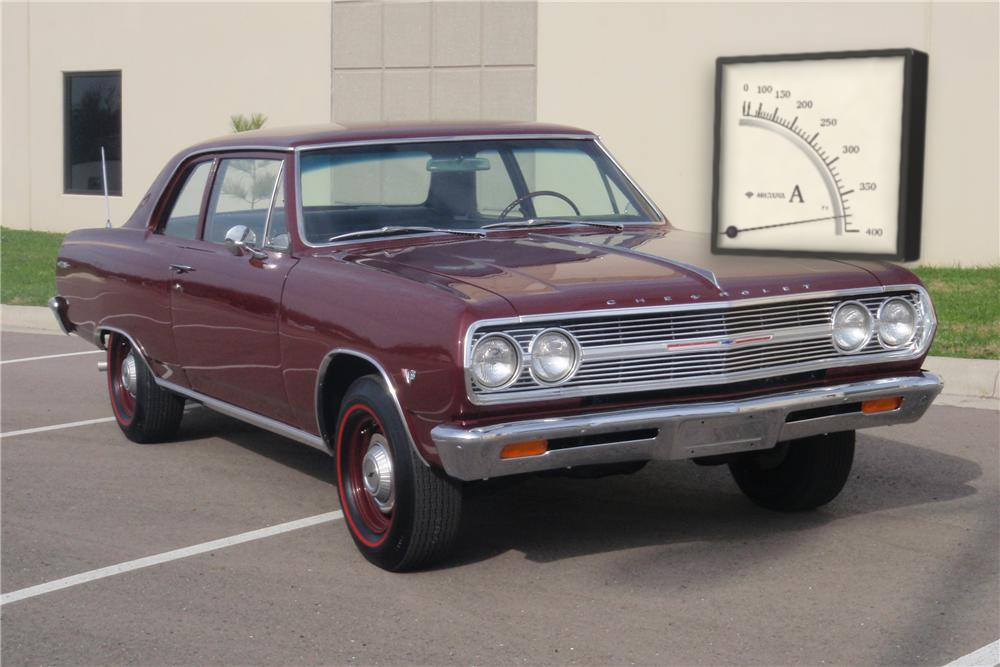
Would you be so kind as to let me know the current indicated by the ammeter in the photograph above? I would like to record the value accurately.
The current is 380 A
